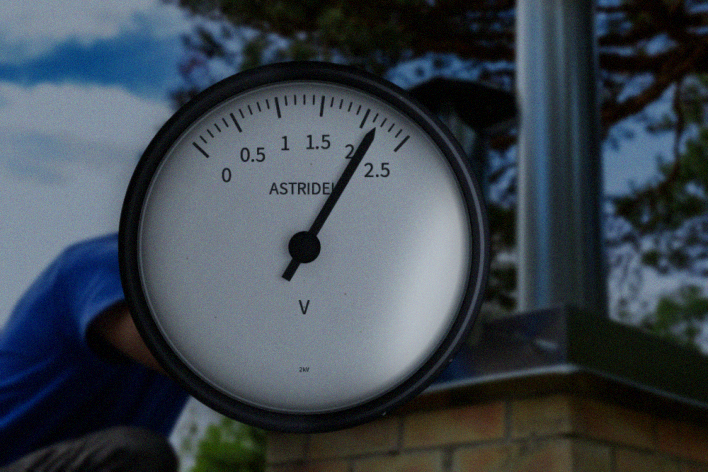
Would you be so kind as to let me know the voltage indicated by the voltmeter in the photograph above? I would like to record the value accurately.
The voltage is 2.15 V
